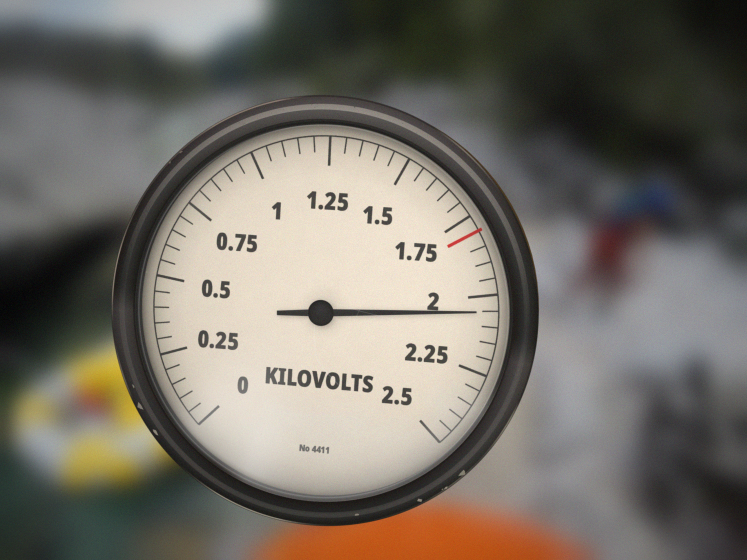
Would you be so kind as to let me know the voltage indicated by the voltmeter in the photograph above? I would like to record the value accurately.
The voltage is 2.05 kV
